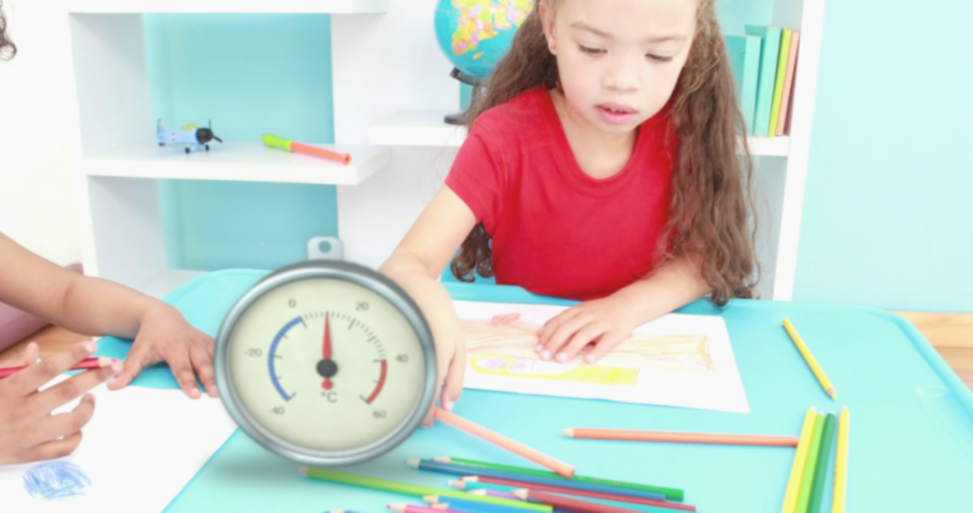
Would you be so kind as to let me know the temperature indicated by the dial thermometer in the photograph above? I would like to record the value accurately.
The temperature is 10 °C
